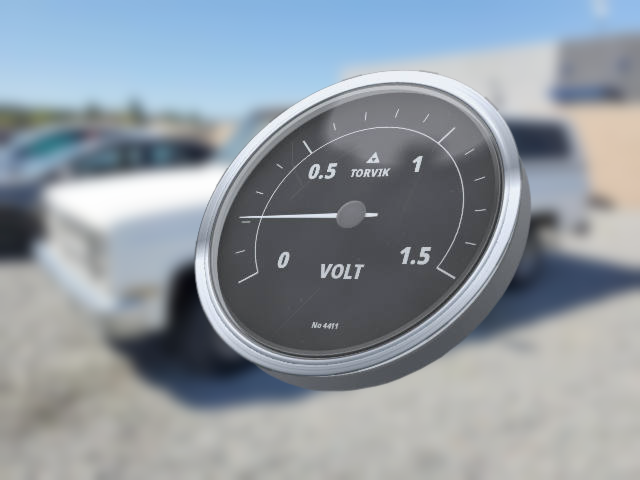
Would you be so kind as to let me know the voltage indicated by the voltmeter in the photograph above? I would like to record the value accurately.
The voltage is 0.2 V
